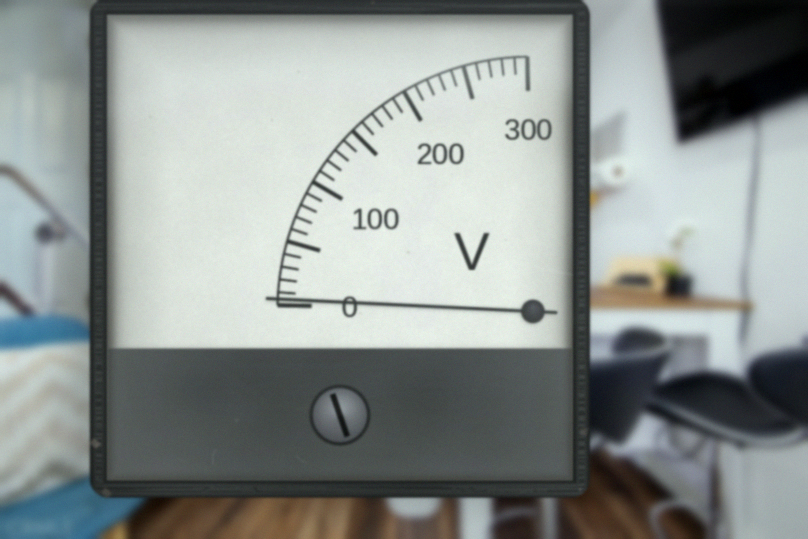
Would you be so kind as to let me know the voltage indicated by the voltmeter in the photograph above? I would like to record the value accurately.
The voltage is 5 V
